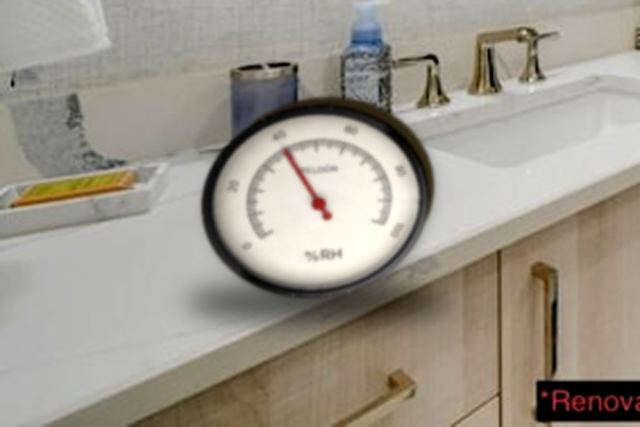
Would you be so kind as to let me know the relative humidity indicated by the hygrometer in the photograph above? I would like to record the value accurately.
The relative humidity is 40 %
